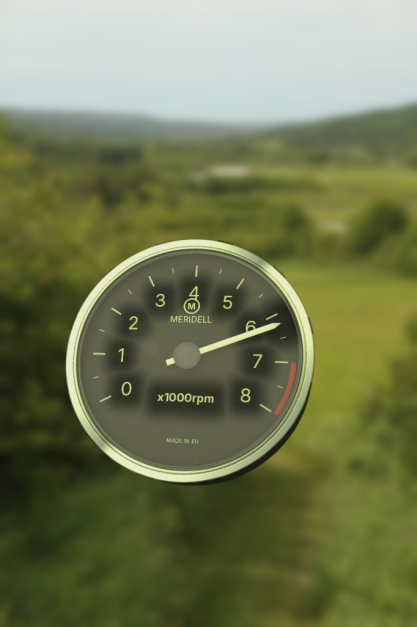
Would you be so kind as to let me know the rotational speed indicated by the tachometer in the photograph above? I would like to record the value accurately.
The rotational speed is 6250 rpm
